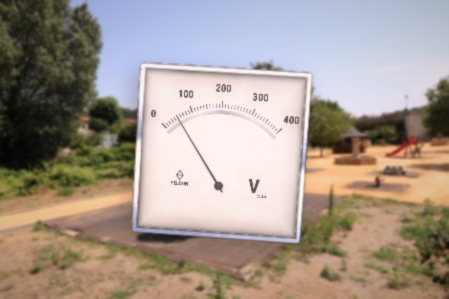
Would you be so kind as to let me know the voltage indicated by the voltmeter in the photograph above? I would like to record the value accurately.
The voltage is 50 V
